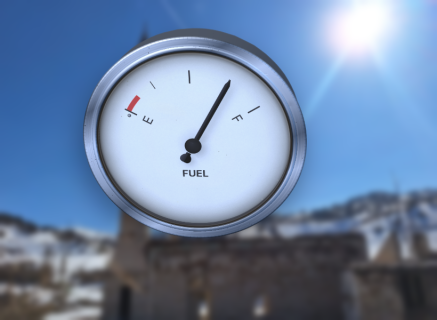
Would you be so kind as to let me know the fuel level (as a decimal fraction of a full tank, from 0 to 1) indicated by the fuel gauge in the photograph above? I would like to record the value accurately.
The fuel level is 0.75
